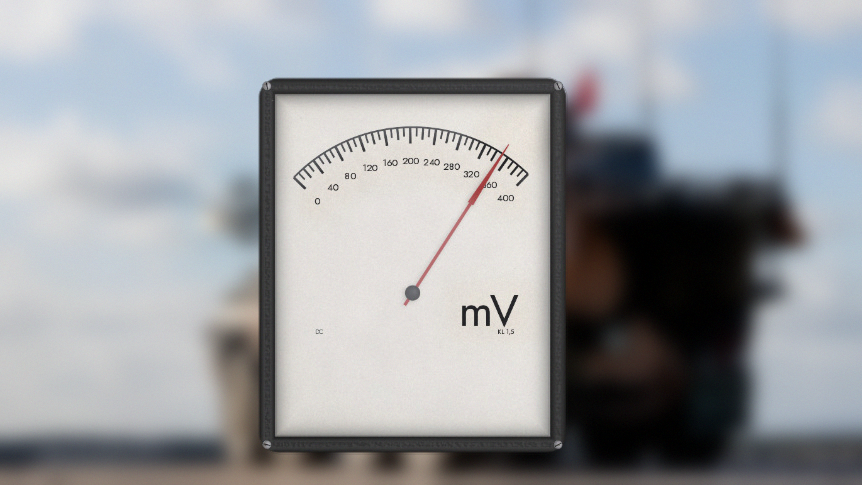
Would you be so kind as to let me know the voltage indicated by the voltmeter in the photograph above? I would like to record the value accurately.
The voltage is 350 mV
